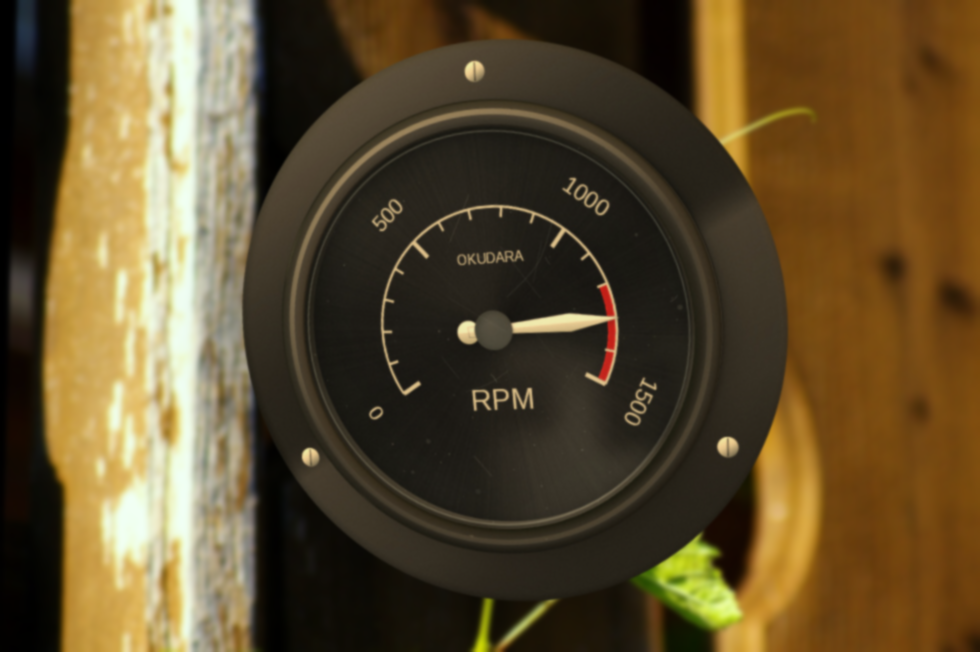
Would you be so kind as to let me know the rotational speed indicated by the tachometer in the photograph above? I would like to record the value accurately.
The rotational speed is 1300 rpm
